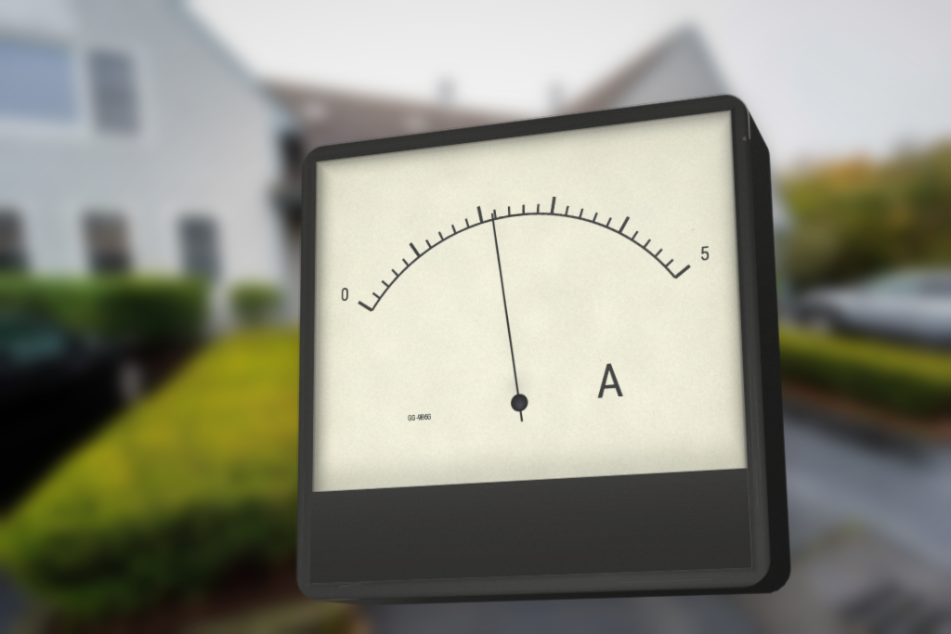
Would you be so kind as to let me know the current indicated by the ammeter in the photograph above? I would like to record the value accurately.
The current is 2.2 A
